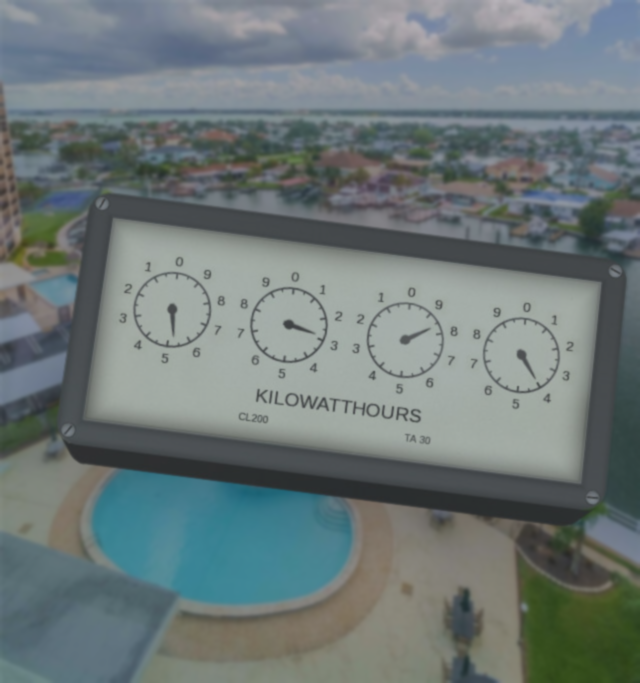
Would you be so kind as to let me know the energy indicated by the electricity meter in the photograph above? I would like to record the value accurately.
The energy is 5284 kWh
